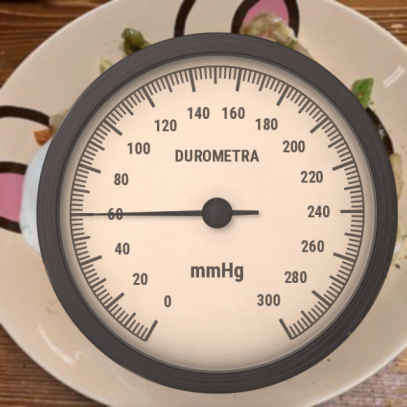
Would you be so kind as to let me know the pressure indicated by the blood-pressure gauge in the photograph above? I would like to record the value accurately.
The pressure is 60 mmHg
